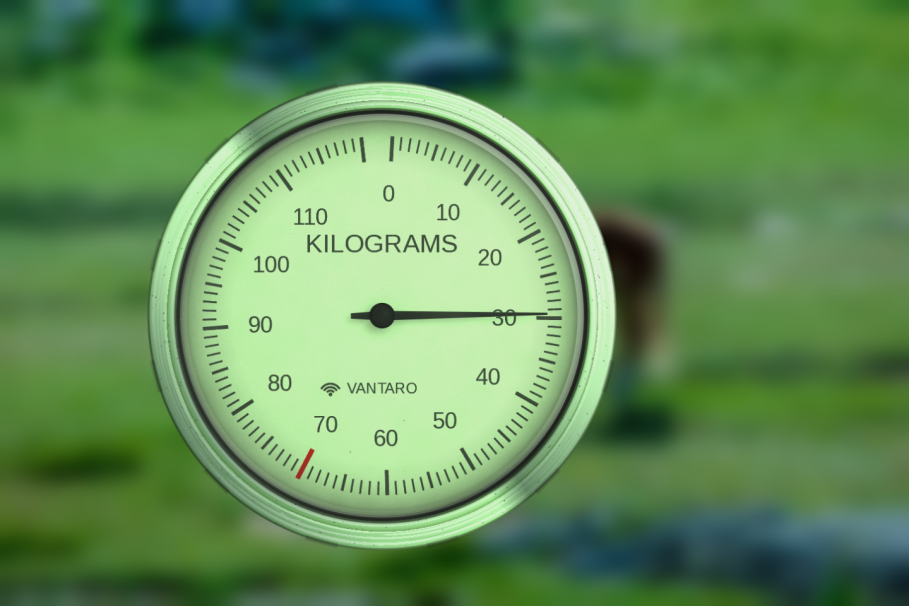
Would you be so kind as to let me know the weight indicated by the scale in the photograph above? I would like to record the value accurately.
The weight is 29.5 kg
